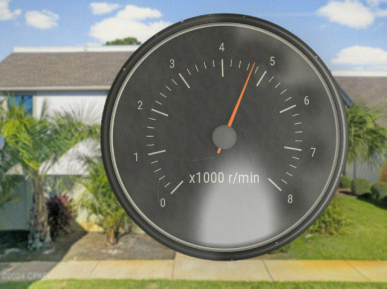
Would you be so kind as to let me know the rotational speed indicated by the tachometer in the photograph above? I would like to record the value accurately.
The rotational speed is 4700 rpm
